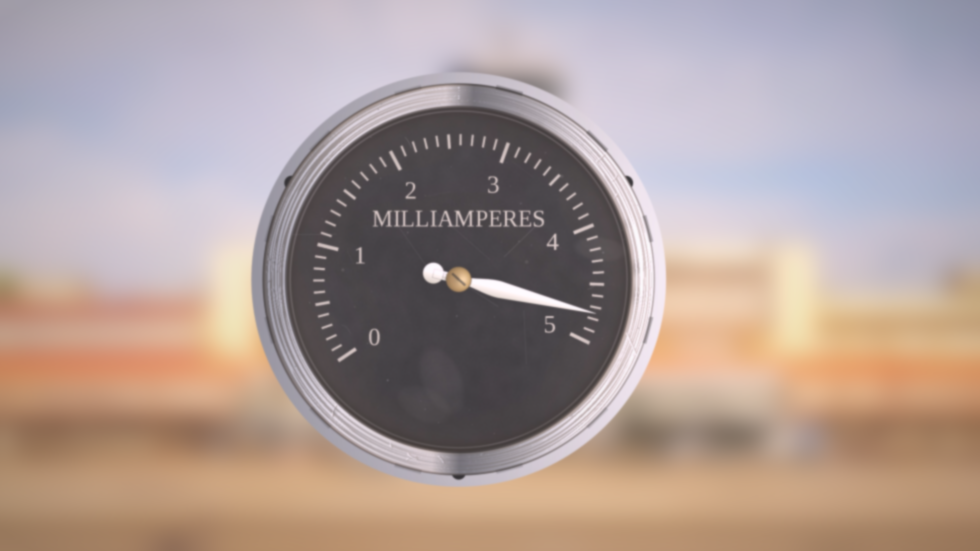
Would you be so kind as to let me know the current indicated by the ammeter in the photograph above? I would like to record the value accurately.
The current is 4.75 mA
